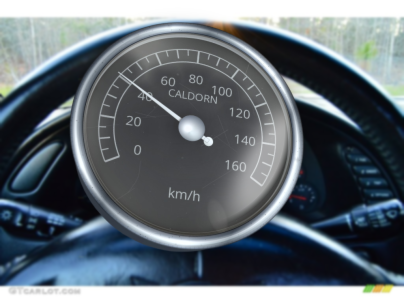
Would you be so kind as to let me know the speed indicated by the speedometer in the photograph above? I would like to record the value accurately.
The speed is 40 km/h
